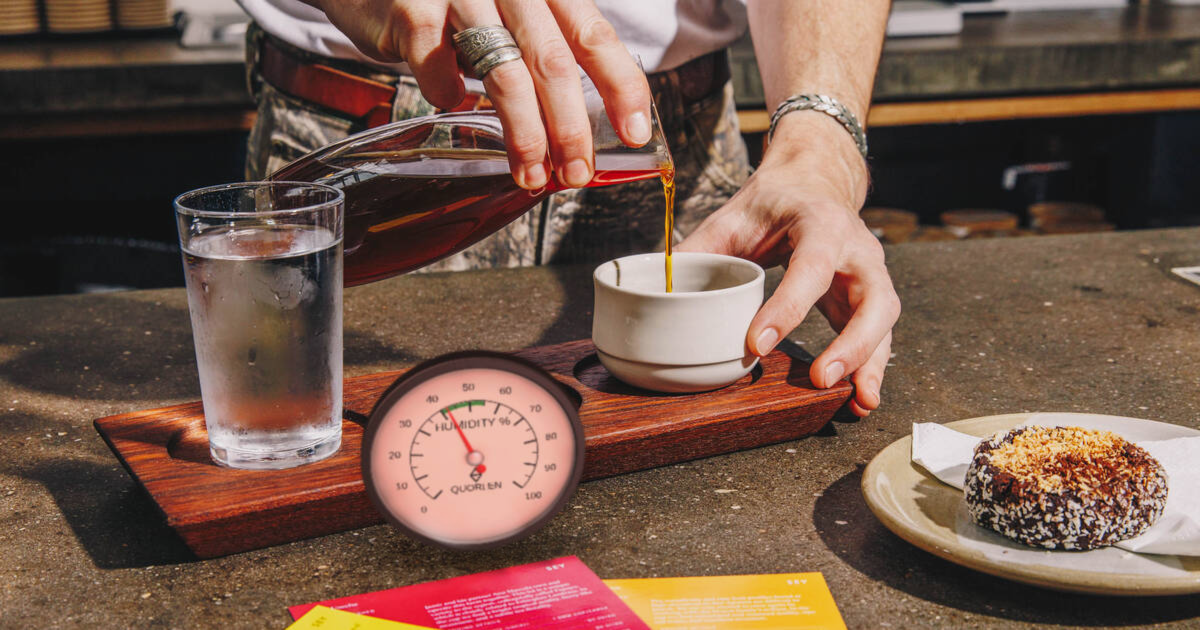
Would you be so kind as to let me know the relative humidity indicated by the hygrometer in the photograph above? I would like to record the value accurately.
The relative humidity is 42.5 %
